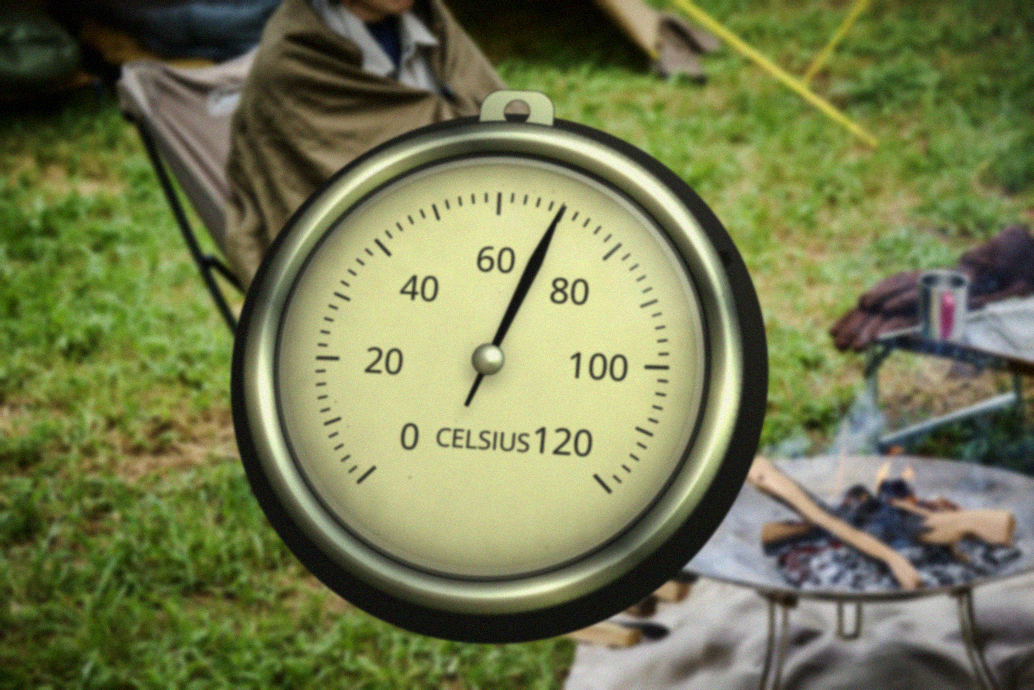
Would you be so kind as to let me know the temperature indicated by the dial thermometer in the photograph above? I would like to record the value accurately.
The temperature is 70 °C
